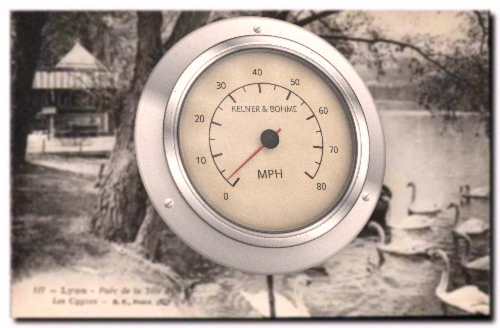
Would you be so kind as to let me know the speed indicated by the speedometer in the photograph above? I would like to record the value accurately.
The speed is 2.5 mph
